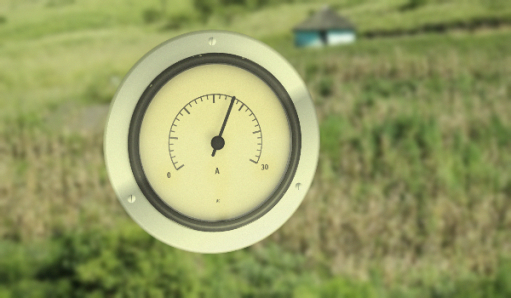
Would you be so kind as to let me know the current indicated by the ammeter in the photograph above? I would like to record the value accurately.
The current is 18 A
